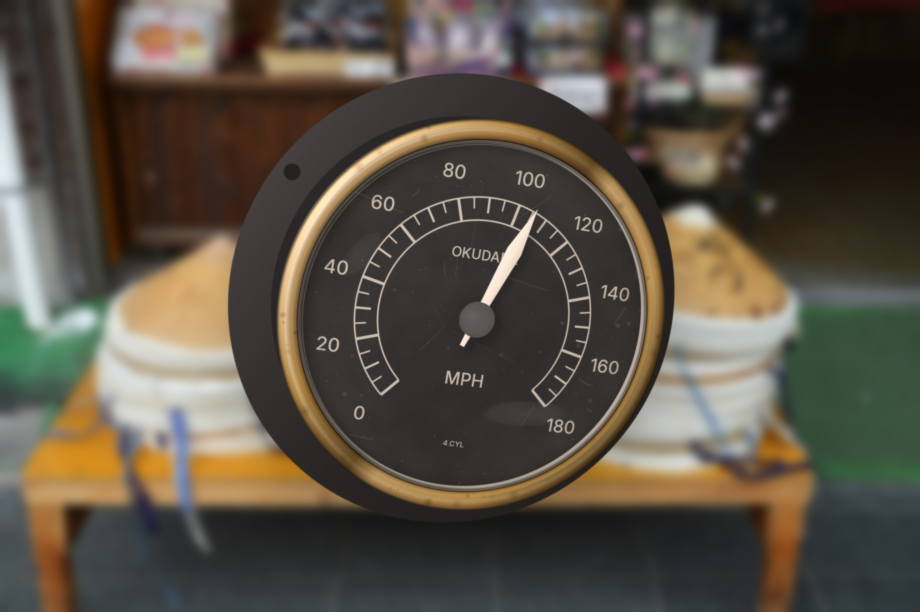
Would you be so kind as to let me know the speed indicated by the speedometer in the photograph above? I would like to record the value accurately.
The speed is 105 mph
